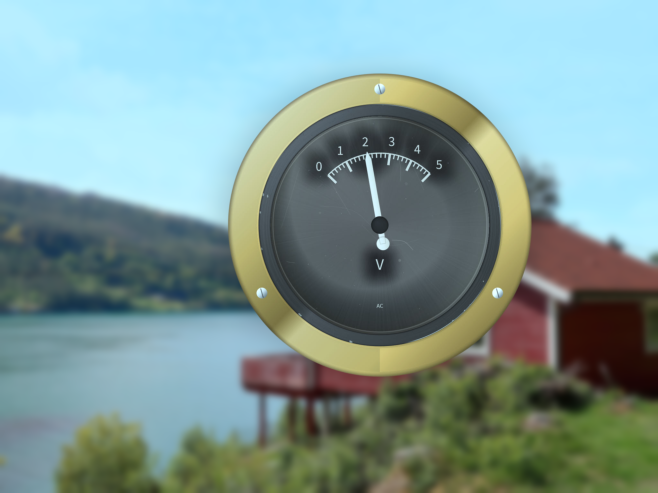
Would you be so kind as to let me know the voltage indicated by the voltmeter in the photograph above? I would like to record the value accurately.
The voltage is 2 V
